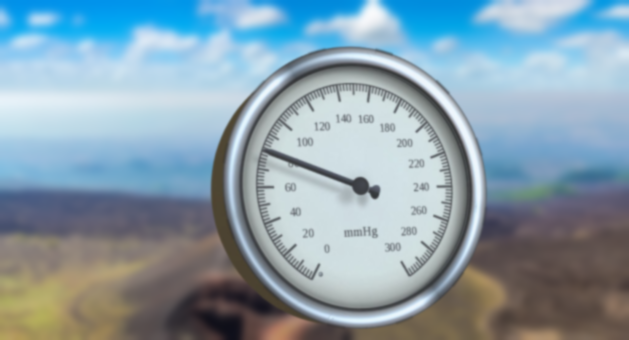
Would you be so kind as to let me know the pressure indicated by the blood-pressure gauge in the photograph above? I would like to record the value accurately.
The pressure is 80 mmHg
